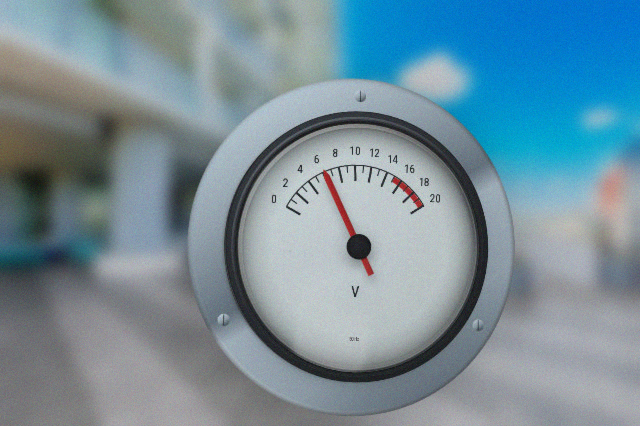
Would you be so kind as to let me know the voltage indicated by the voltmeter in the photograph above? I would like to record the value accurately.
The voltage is 6 V
